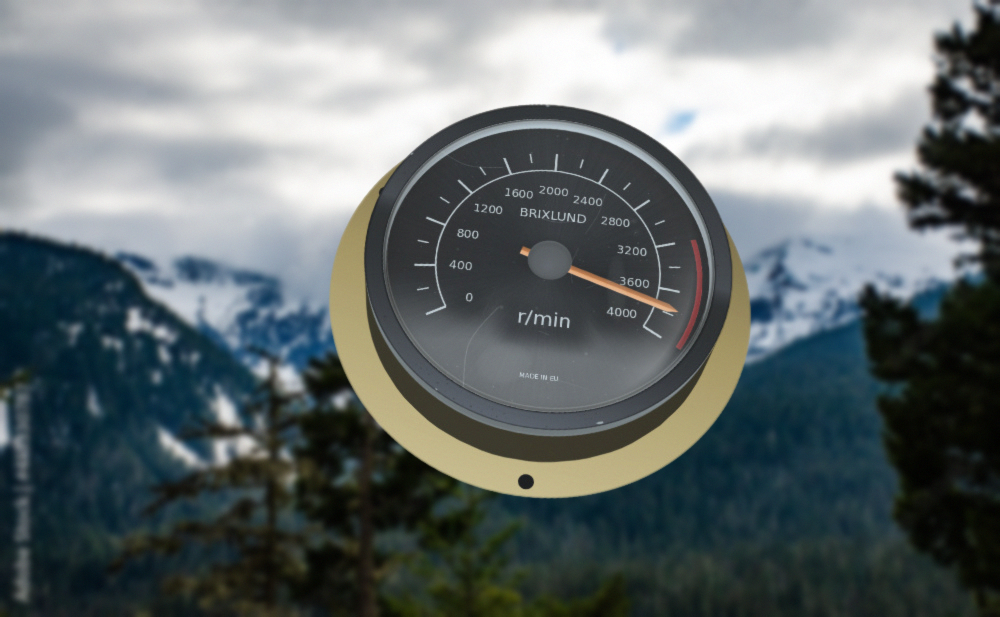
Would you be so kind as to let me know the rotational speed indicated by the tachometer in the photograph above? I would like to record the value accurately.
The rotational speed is 3800 rpm
